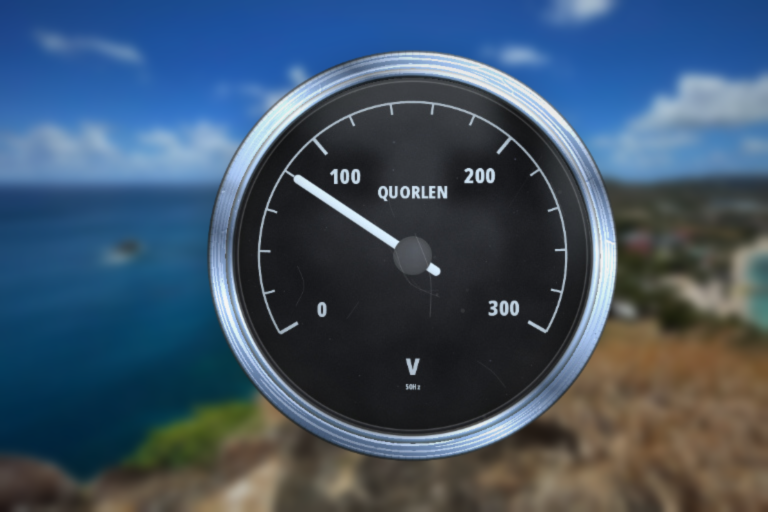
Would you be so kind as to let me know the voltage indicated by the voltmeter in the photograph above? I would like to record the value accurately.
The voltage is 80 V
